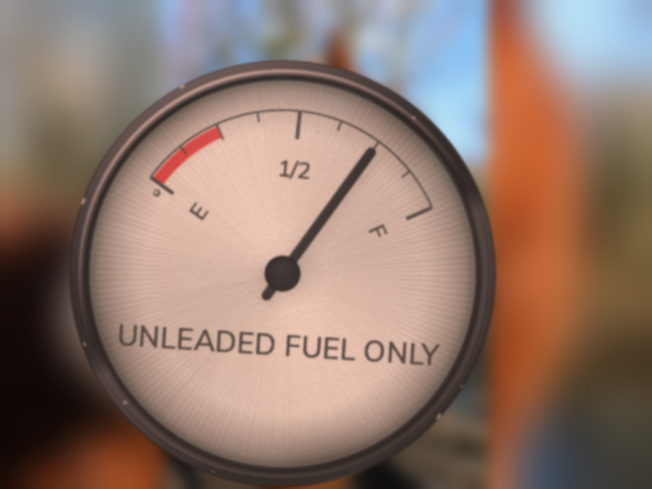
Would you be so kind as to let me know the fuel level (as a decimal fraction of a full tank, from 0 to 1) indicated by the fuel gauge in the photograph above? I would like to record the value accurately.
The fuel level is 0.75
